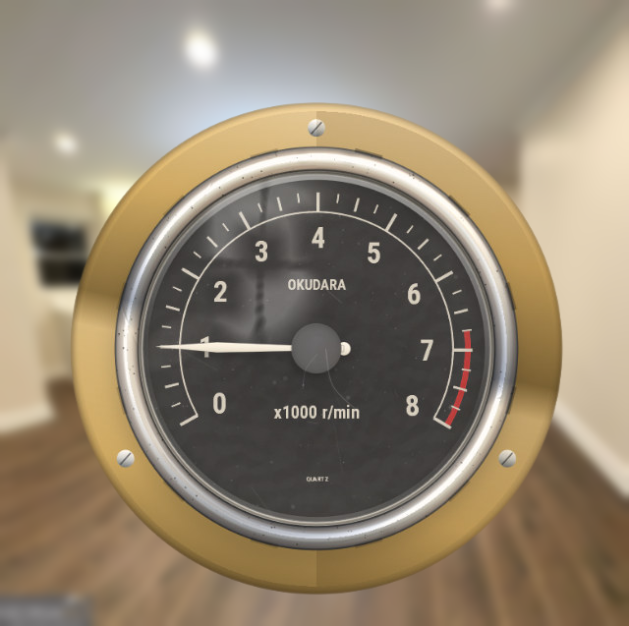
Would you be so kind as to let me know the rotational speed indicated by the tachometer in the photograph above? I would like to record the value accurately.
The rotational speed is 1000 rpm
